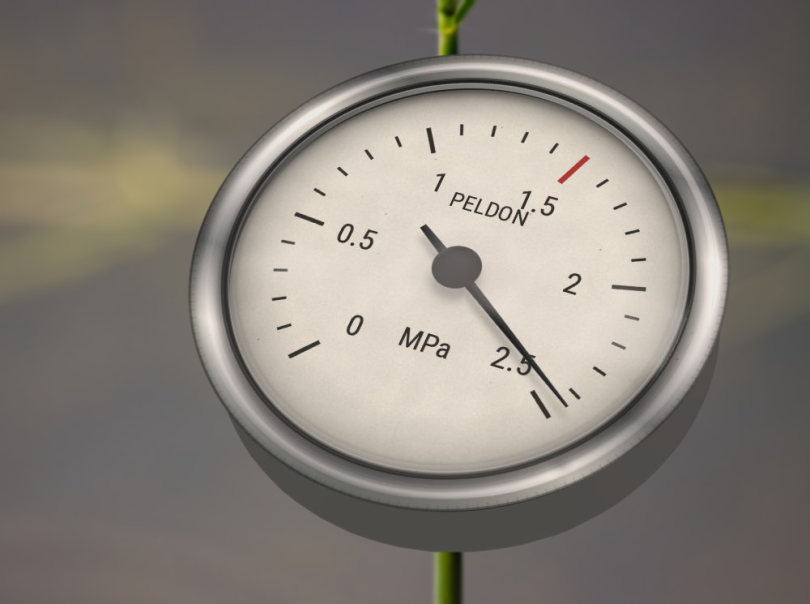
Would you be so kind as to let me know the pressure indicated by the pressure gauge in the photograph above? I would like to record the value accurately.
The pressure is 2.45 MPa
